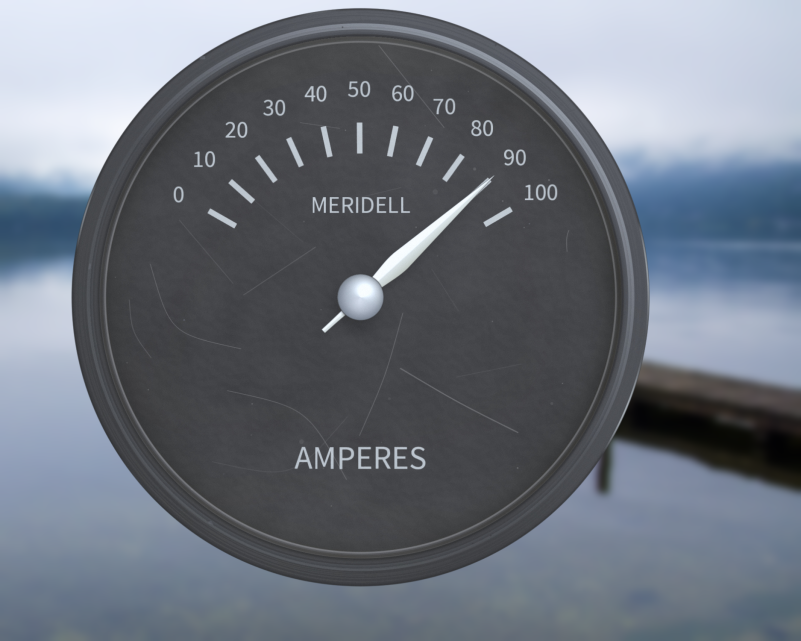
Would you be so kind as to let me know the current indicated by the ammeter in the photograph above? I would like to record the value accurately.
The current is 90 A
